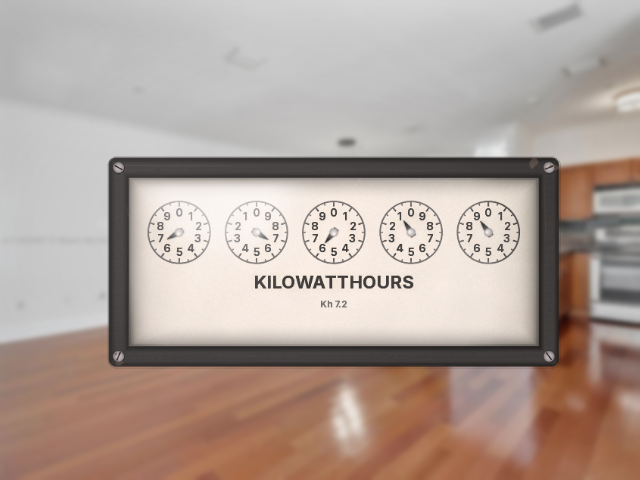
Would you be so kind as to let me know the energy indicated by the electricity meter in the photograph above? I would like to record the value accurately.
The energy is 66609 kWh
